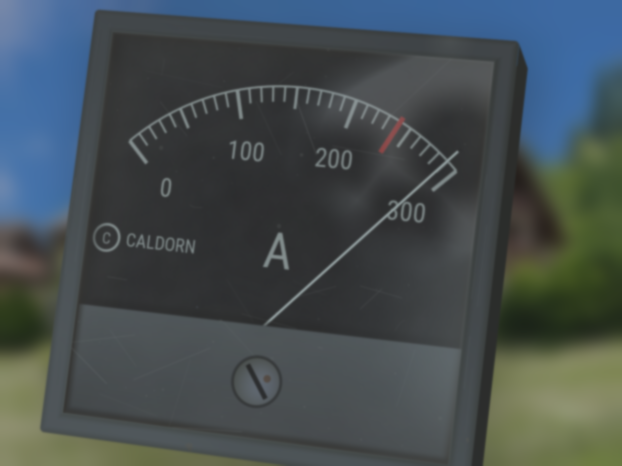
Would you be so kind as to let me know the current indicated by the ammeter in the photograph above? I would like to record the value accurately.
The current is 290 A
